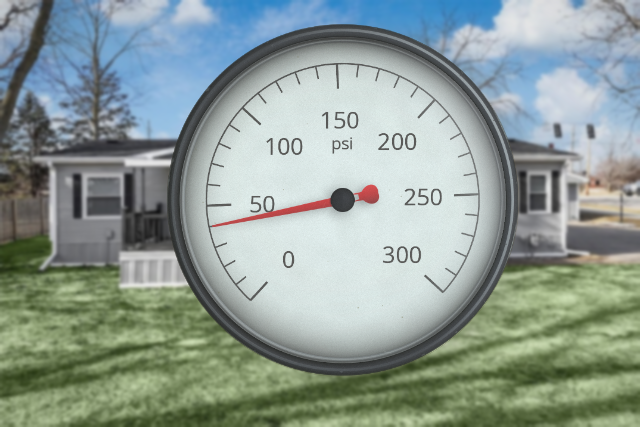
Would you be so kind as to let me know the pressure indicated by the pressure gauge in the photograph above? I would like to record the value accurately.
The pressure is 40 psi
